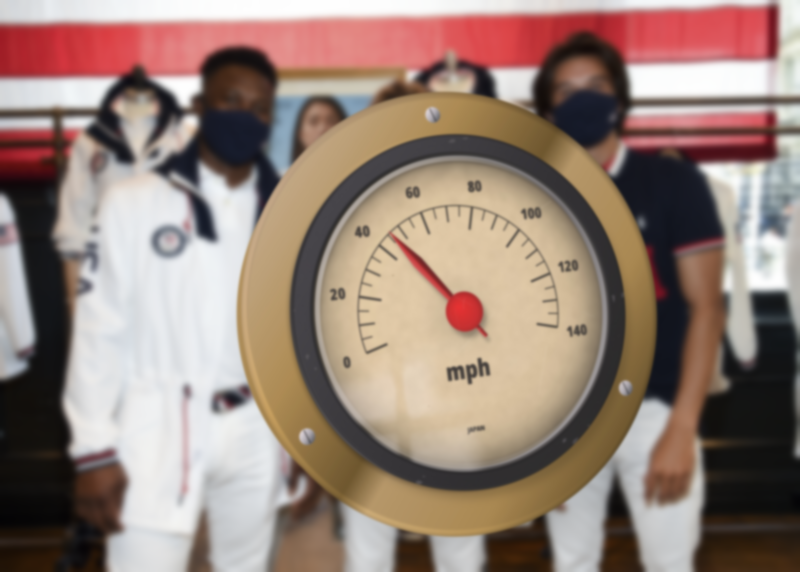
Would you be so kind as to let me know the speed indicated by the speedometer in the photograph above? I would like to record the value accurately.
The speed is 45 mph
